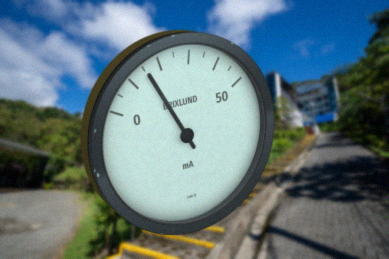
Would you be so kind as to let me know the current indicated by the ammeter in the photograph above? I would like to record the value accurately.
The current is 15 mA
